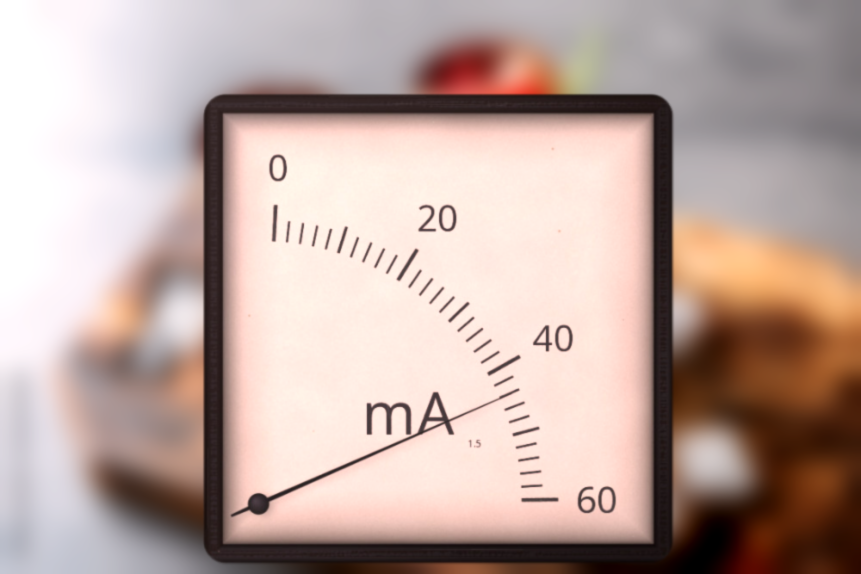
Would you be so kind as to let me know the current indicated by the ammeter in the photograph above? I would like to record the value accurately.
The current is 44 mA
